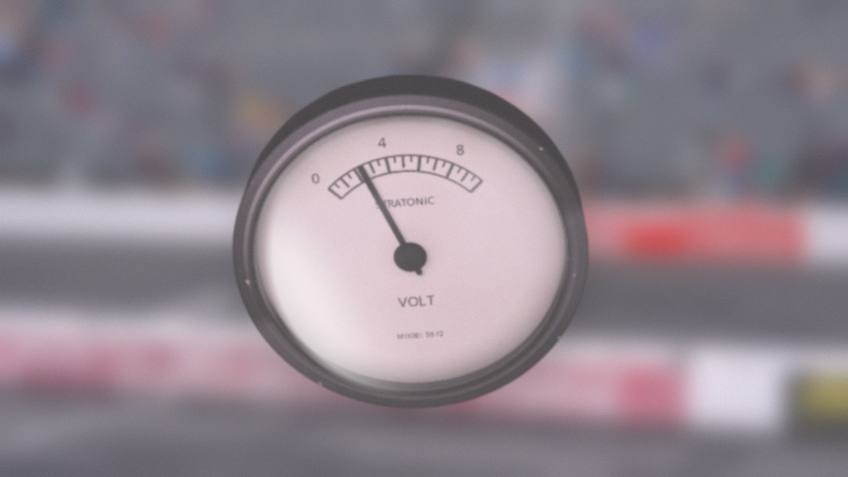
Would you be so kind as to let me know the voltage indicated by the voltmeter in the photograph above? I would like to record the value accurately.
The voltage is 2.5 V
